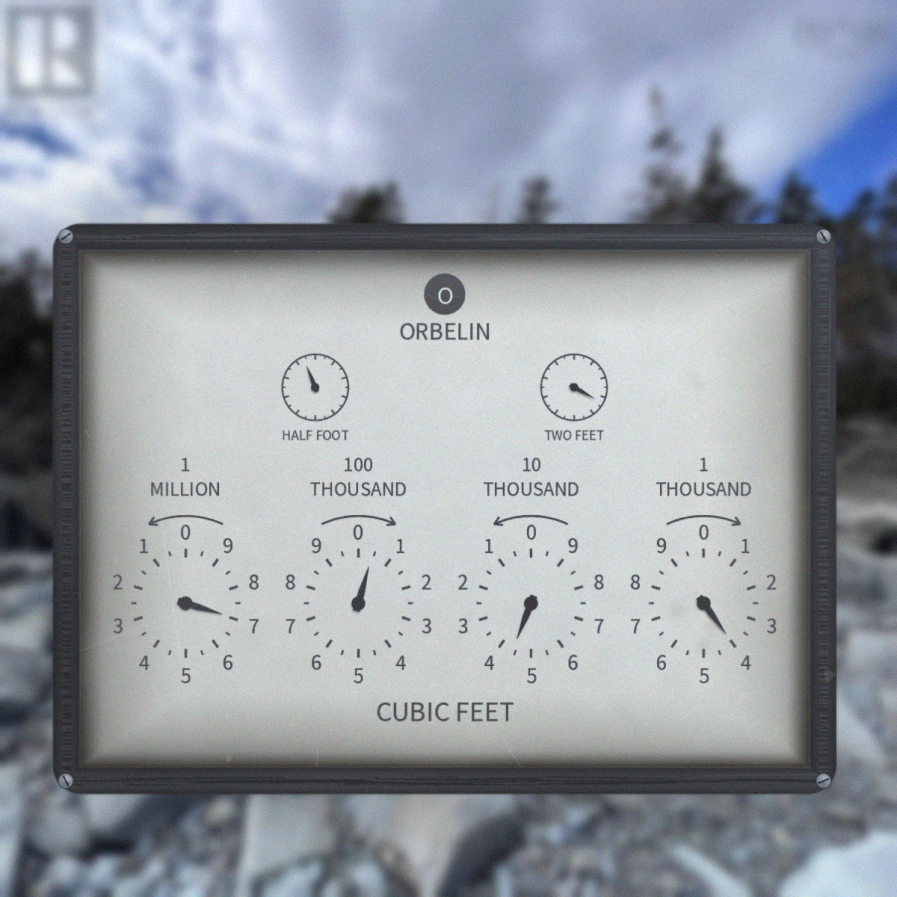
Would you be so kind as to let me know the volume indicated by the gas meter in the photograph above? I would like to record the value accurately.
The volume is 704400 ft³
